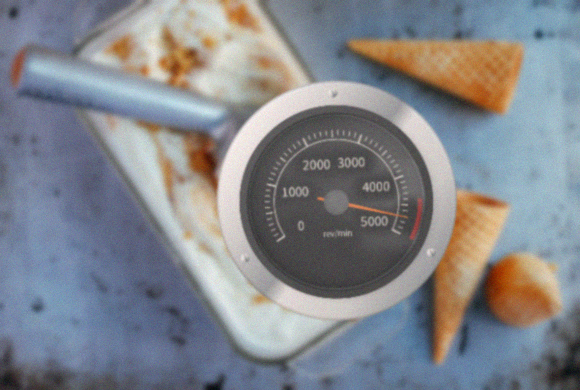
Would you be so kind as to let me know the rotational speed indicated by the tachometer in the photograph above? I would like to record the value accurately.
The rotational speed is 4700 rpm
